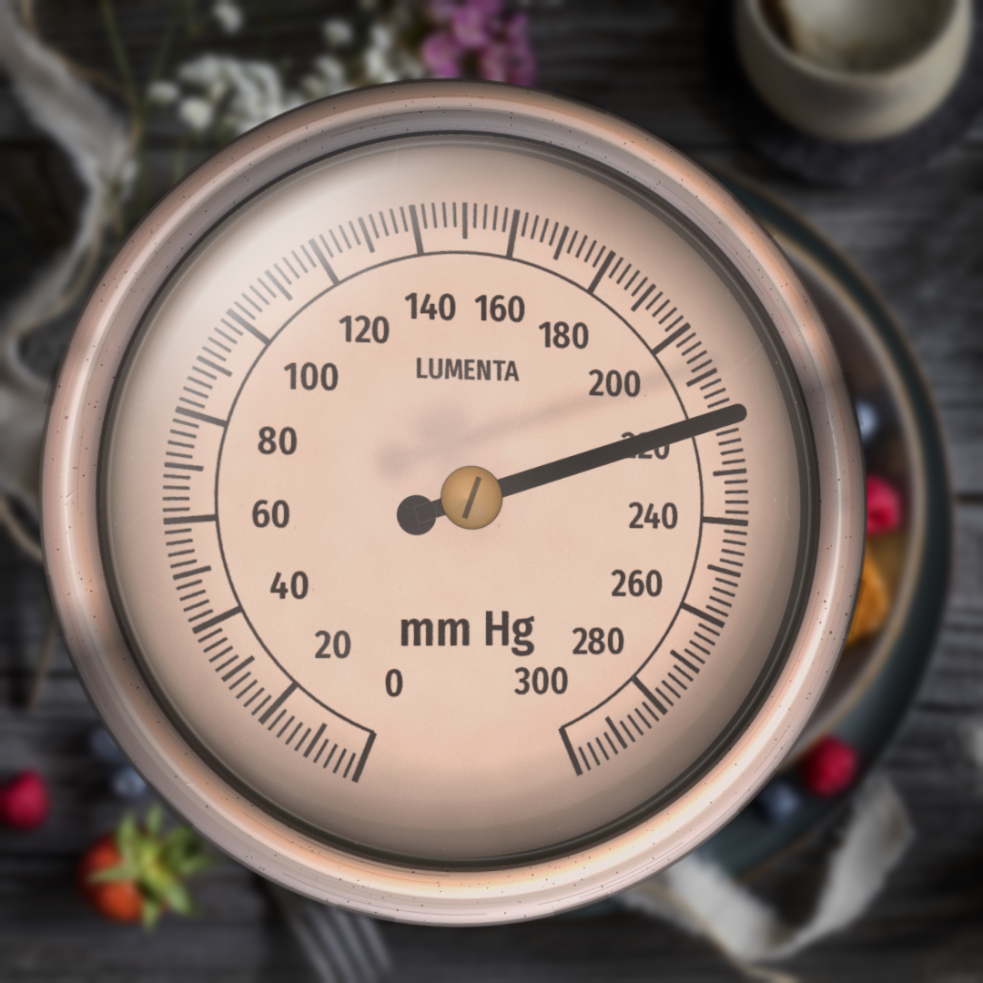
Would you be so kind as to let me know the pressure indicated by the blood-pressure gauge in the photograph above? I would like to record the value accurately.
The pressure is 219 mmHg
